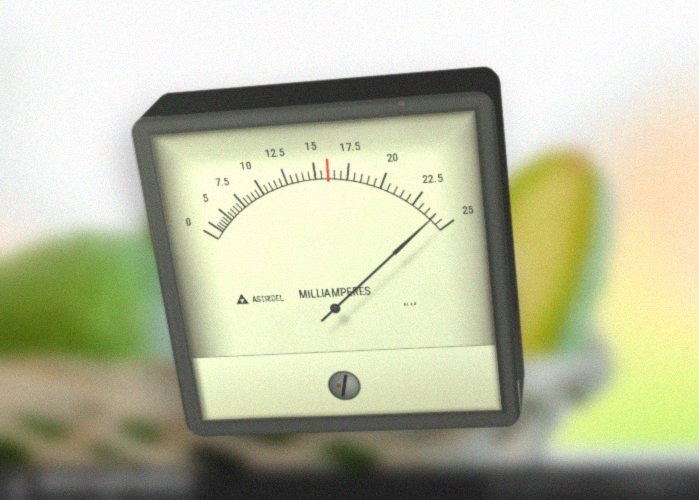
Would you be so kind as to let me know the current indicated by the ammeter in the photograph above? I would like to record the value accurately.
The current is 24 mA
